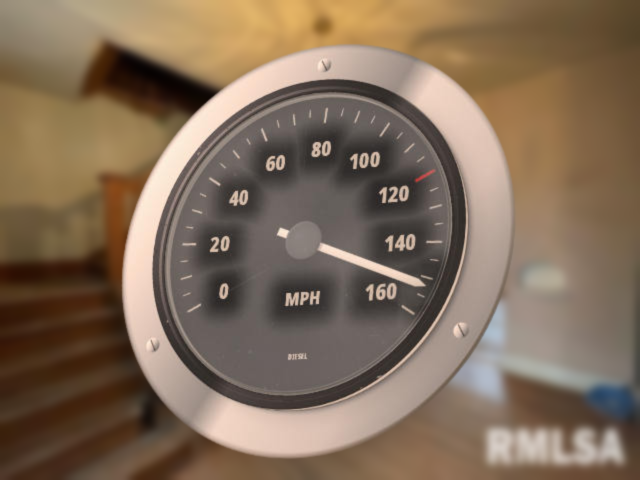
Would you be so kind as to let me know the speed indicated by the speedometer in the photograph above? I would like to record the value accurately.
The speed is 152.5 mph
